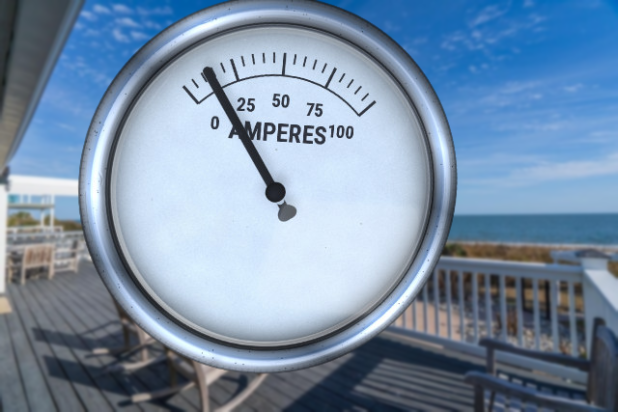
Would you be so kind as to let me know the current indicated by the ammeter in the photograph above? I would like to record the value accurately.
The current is 12.5 A
